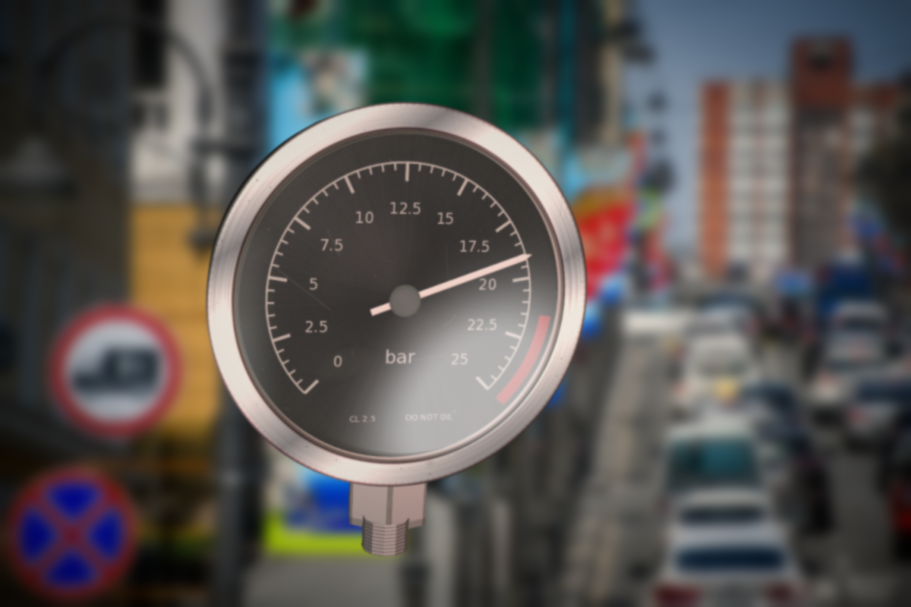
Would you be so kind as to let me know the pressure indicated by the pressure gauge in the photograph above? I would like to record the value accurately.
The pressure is 19 bar
